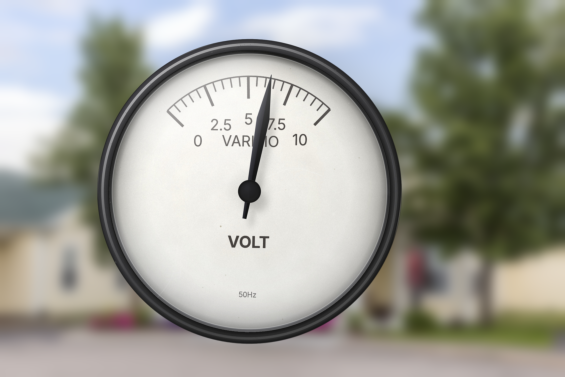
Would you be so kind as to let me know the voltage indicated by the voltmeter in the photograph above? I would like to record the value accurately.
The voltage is 6.25 V
